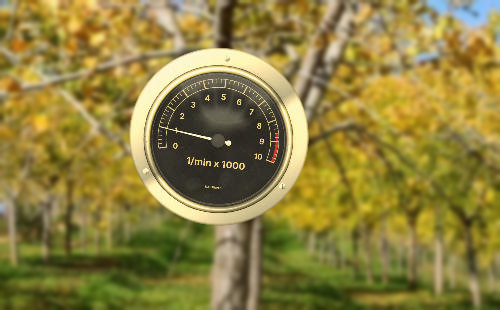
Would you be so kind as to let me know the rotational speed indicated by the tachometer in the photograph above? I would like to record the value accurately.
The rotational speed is 1000 rpm
